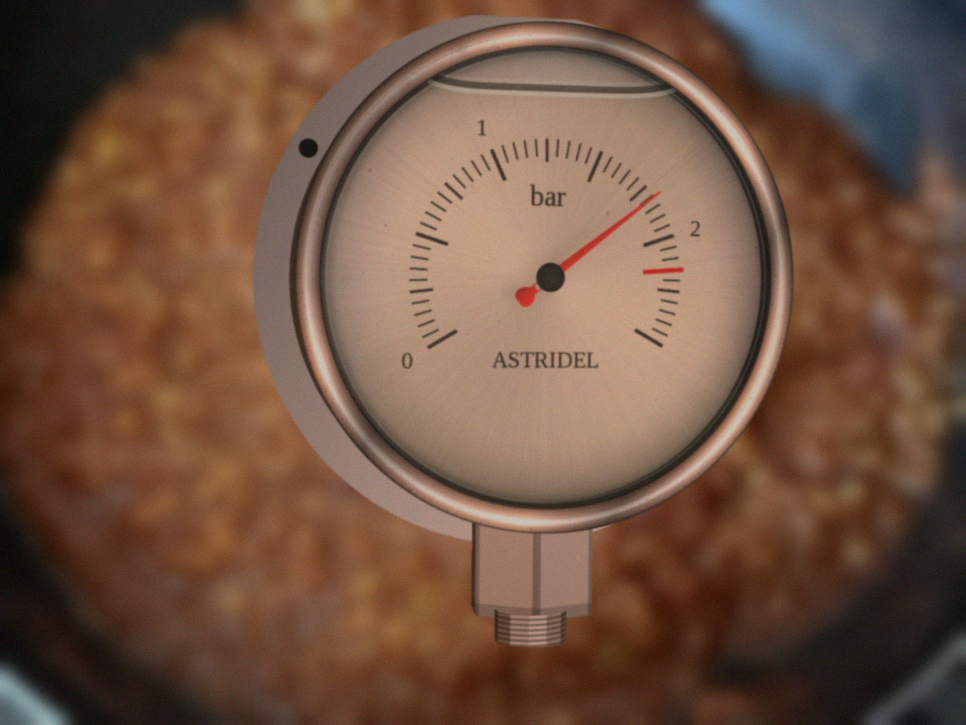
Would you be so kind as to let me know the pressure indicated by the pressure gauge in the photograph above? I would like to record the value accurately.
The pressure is 1.8 bar
